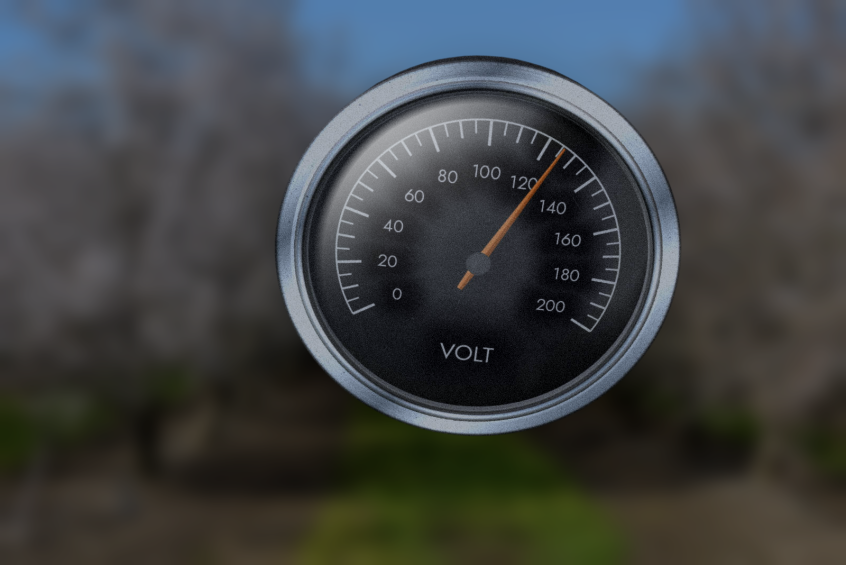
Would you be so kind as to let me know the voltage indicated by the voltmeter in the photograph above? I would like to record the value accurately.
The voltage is 125 V
